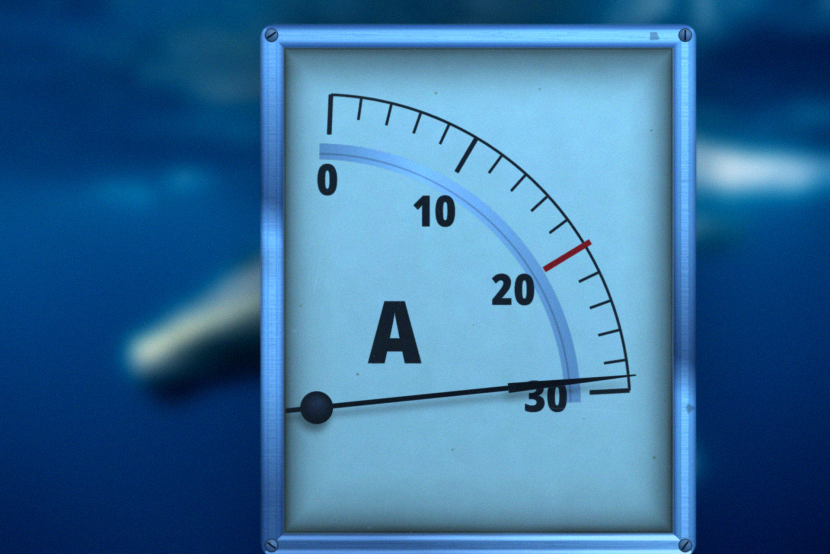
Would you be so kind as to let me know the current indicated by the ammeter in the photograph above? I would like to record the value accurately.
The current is 29 A
